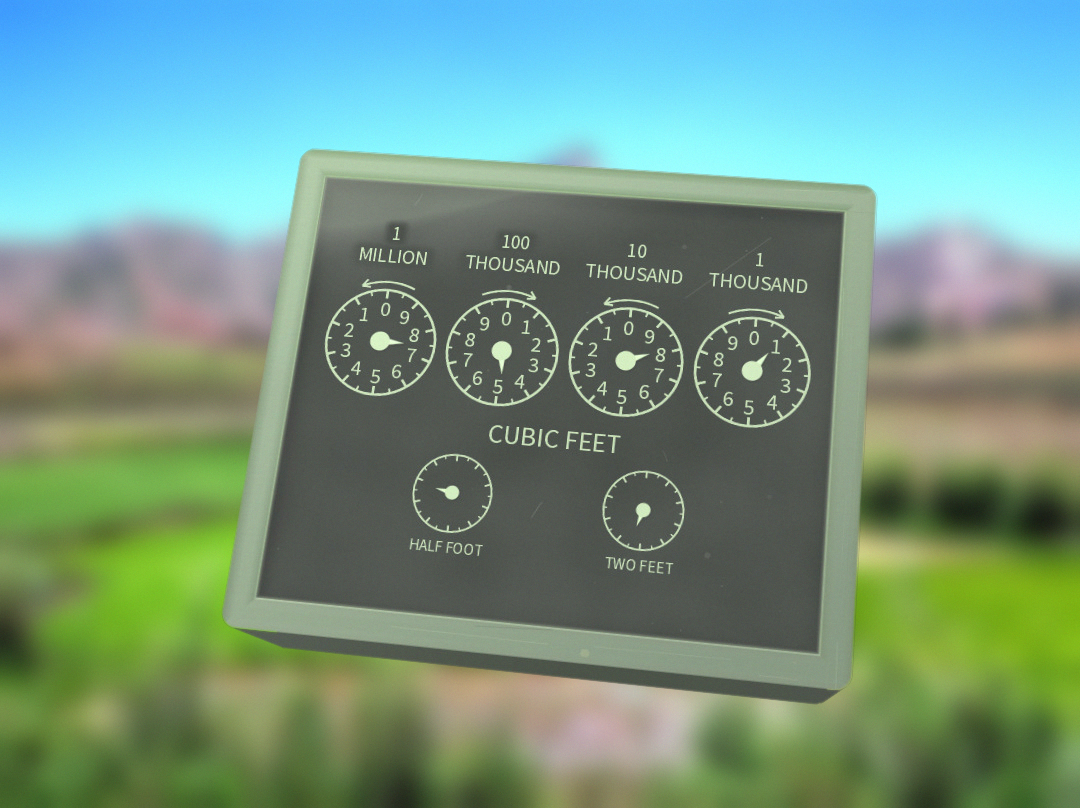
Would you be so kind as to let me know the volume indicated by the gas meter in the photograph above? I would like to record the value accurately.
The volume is 748100 ft³
